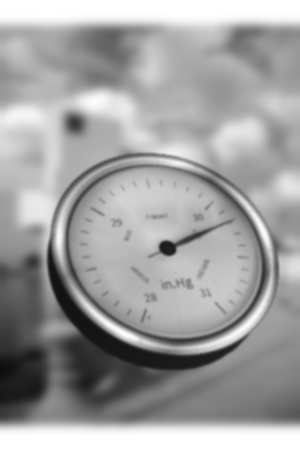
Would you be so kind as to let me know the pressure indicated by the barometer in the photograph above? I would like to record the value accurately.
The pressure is 30.2 inHg
